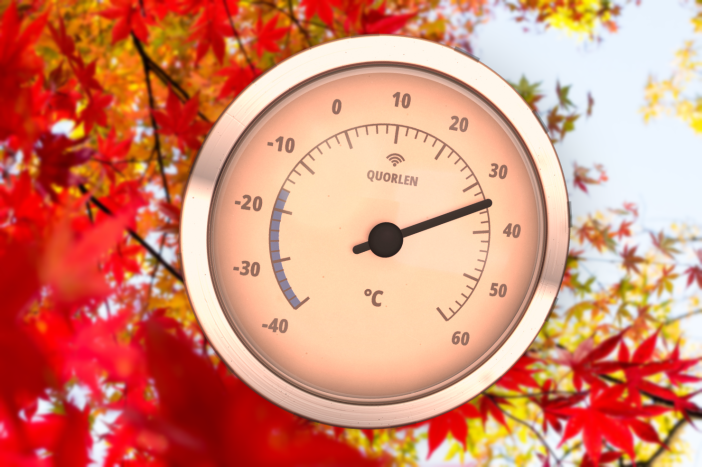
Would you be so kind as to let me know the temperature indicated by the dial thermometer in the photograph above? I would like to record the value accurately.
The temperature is 34 °C
